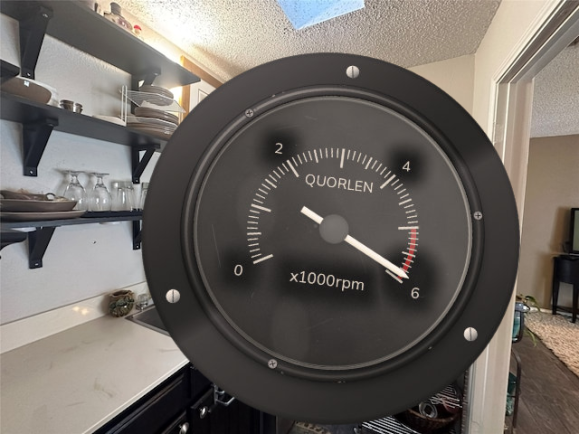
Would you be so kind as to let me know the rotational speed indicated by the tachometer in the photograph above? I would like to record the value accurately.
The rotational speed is 5900 rpm
